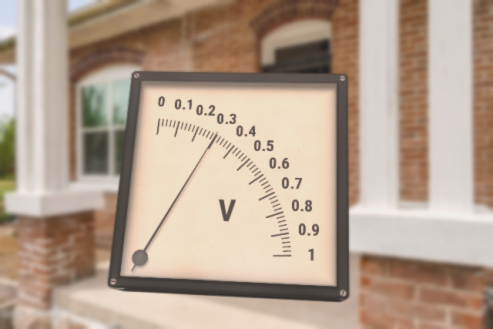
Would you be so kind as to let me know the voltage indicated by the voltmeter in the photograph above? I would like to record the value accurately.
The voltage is 0.3 V
